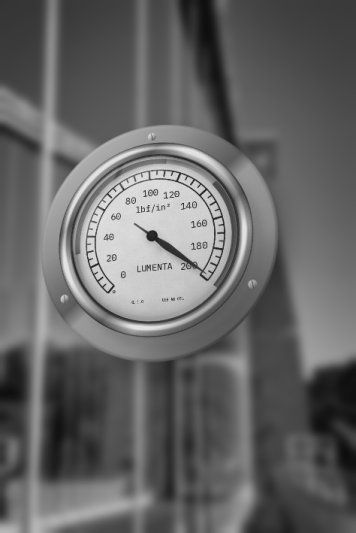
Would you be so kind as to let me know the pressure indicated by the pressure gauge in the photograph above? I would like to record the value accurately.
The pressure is 197.5 psi
